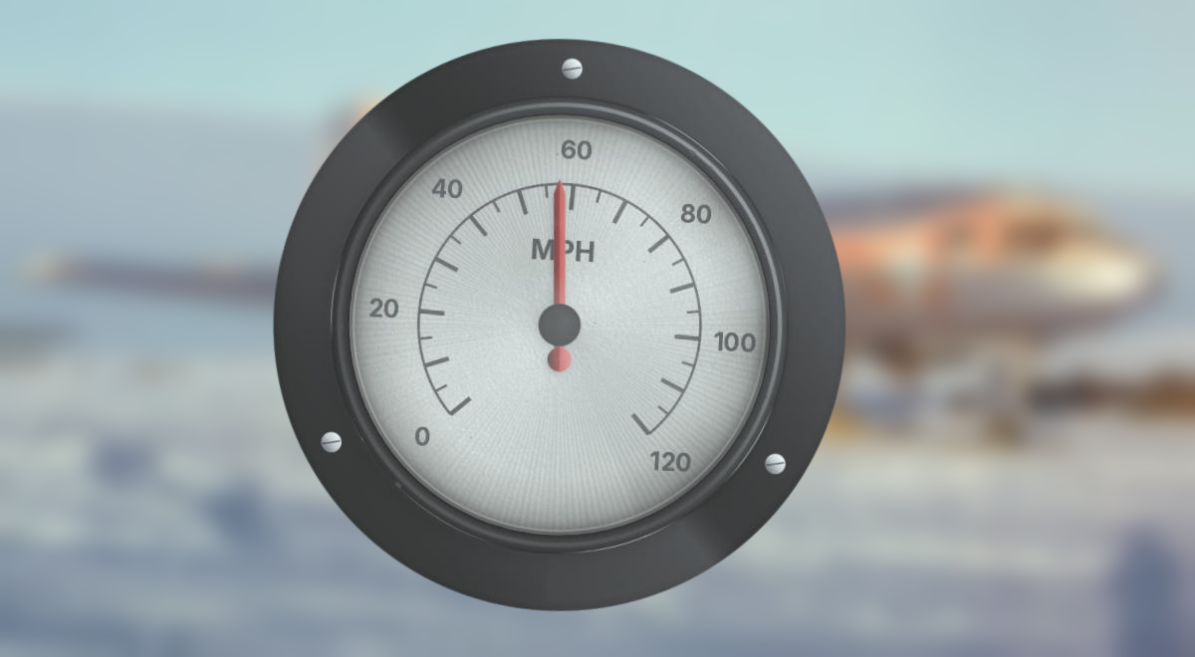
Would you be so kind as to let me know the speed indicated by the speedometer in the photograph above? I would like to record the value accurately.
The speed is 57.5 mph
